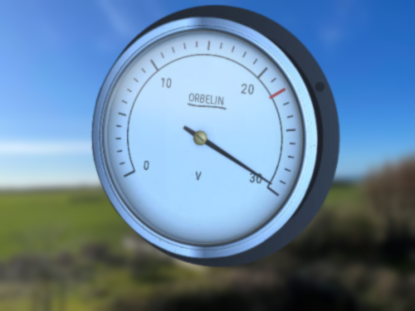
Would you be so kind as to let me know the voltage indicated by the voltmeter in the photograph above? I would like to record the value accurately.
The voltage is 29.5 V
